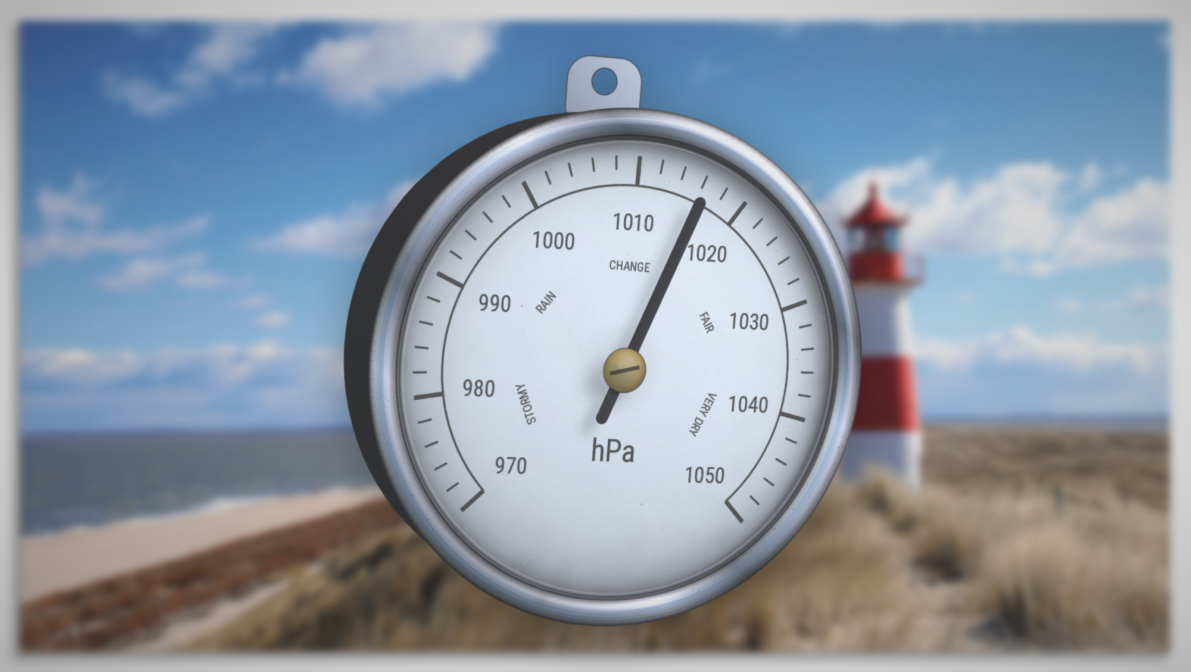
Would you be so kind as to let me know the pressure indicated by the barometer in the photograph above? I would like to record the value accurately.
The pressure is 1016 hPa
